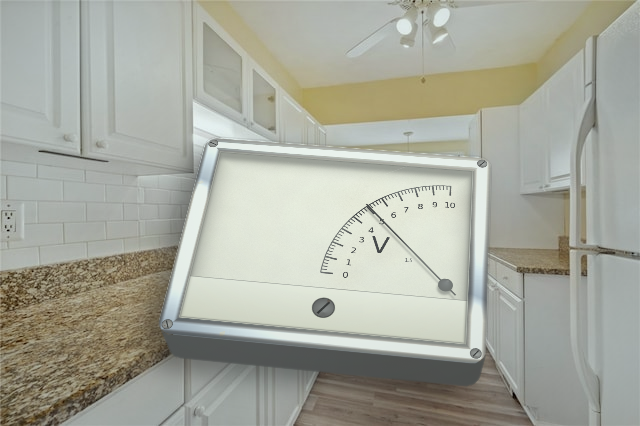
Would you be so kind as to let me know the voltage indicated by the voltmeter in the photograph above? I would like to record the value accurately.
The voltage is 5 V
